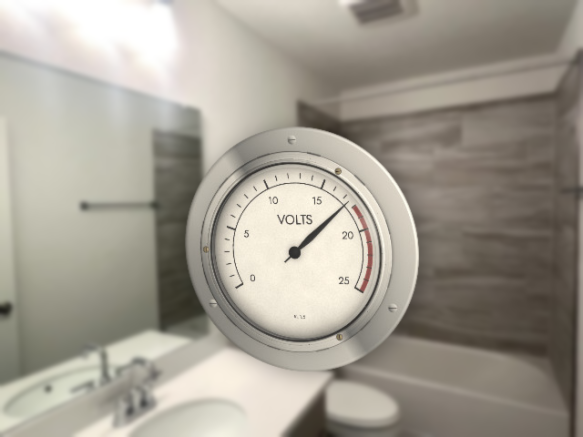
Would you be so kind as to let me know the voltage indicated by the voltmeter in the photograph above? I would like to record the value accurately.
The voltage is 17.5 V
